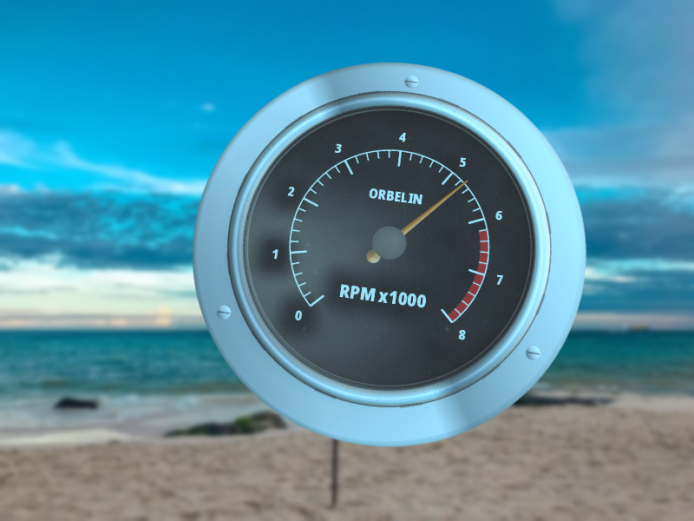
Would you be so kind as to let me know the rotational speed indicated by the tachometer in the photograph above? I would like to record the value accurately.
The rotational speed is 5300 rpm
